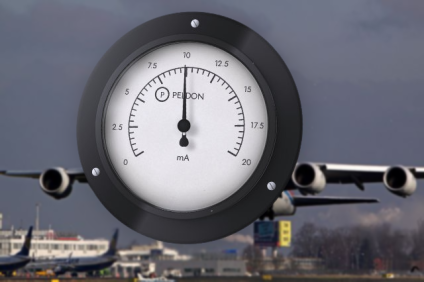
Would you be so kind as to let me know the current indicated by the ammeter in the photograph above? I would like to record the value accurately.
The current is 10 mA
